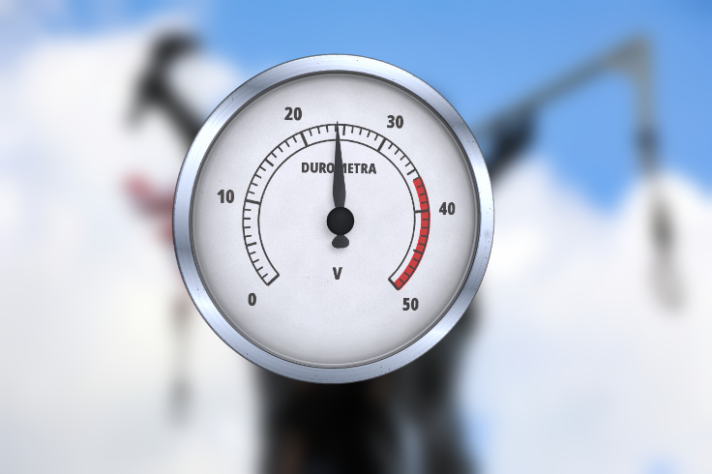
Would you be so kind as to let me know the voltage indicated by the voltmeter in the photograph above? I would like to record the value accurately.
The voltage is 24 V
